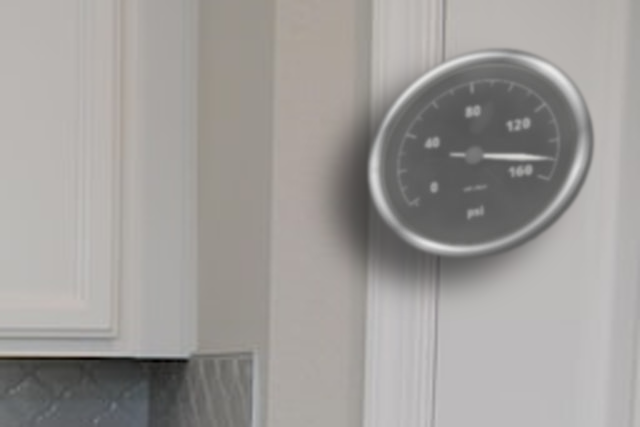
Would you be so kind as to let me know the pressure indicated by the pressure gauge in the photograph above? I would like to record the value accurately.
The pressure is 150 psi
